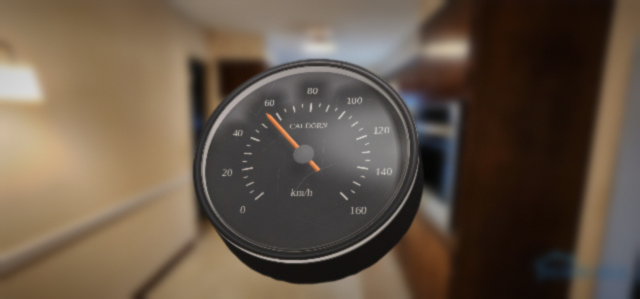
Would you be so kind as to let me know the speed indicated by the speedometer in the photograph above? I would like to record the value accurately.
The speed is 55 km/h
